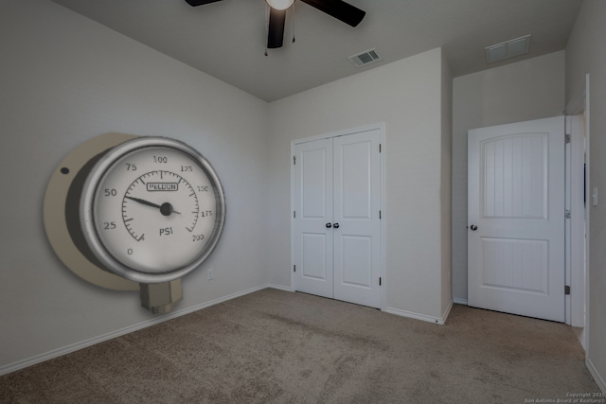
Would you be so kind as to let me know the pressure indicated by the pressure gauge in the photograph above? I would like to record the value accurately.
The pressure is 50 psi
